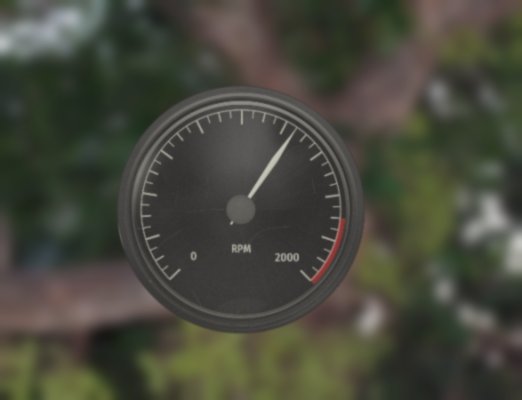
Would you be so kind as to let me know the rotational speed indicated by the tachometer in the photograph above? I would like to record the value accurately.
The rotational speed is 1250 rpm
